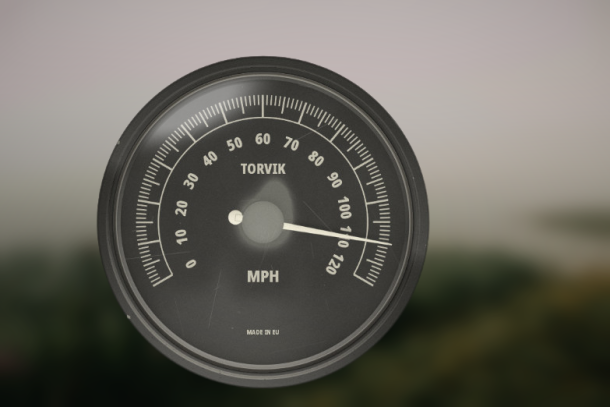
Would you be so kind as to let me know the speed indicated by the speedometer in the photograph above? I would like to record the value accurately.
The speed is 110 mph
